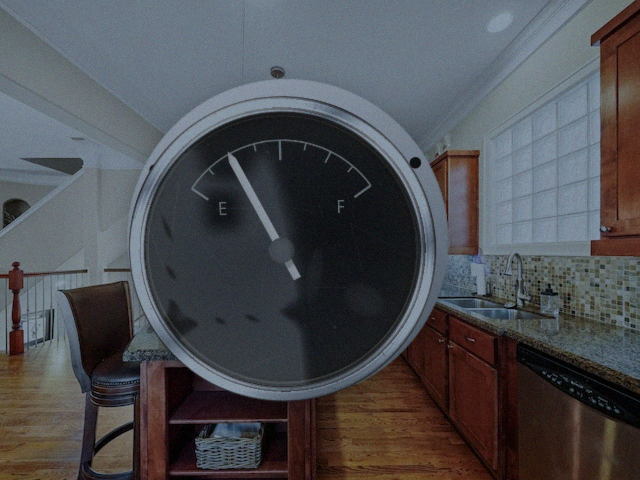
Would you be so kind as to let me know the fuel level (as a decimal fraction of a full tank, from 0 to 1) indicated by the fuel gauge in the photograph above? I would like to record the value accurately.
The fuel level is 0.25
